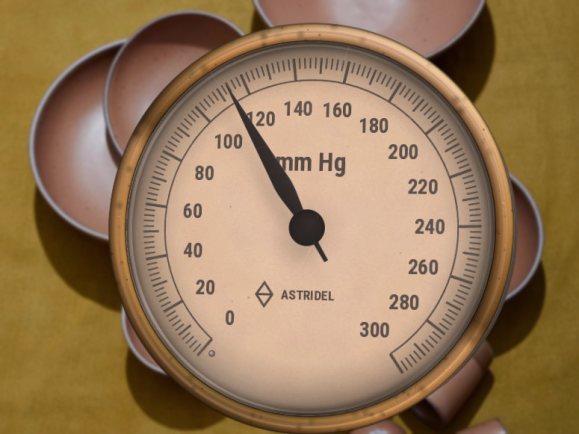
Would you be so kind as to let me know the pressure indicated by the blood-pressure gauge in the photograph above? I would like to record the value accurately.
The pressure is 114 mmHg
